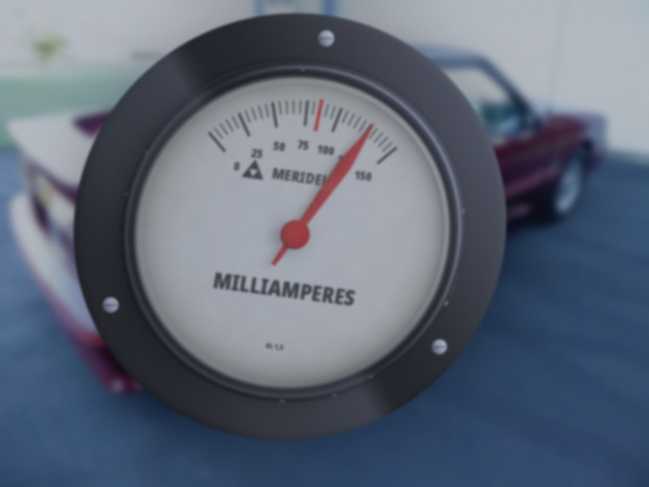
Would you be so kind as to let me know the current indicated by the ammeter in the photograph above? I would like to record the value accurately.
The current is 125 mA
